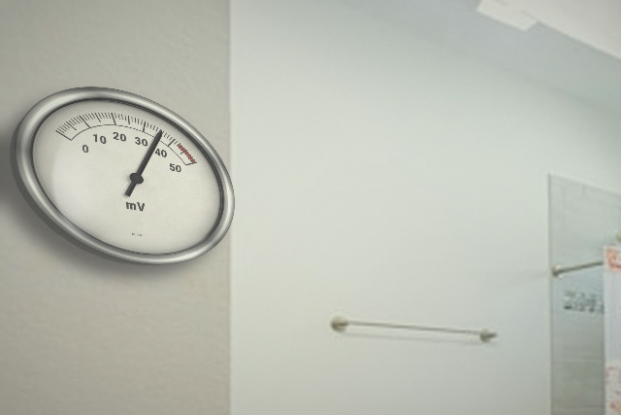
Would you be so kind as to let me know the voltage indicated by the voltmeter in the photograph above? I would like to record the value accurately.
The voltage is 35 mV
